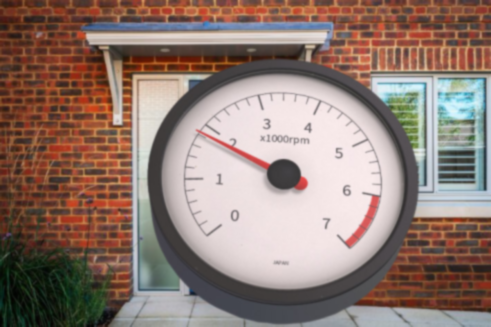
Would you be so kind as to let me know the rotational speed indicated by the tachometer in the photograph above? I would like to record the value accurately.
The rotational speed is 1800 rpm
